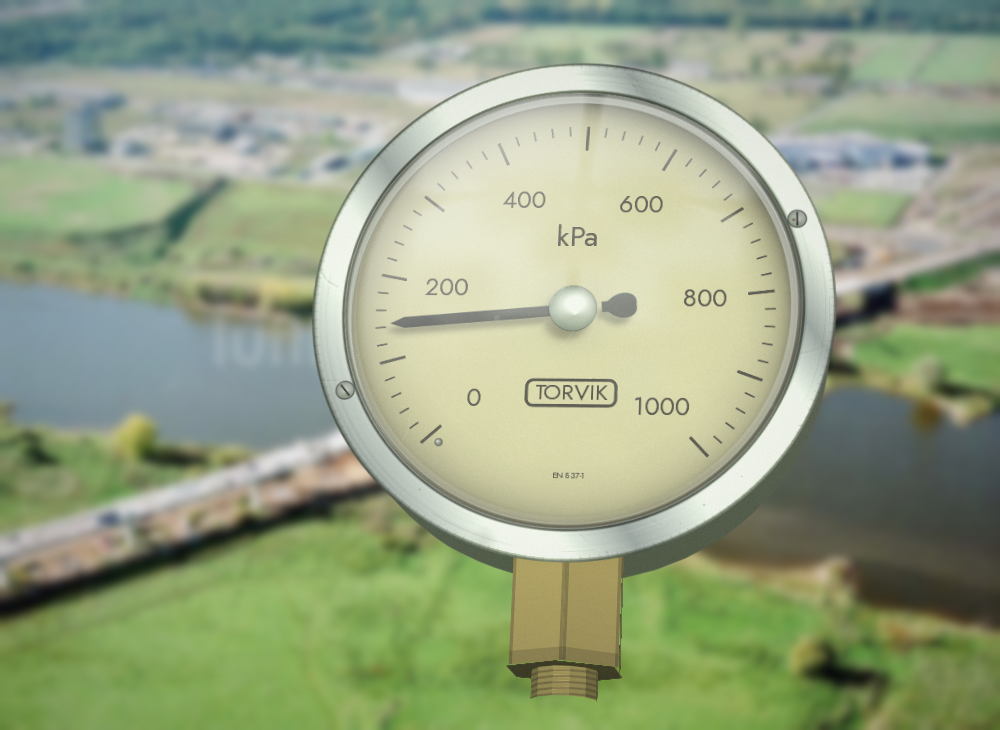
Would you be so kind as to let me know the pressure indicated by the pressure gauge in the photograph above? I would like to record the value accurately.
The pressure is 140 kPa
